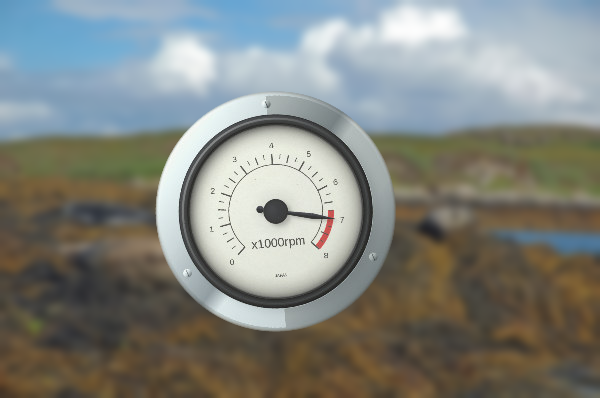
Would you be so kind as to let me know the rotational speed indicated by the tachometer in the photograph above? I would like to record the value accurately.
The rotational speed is 7000 rpm
